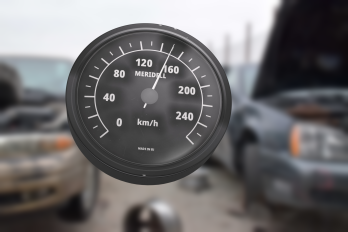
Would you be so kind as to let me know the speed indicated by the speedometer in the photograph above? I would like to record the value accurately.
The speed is 150 km/h
